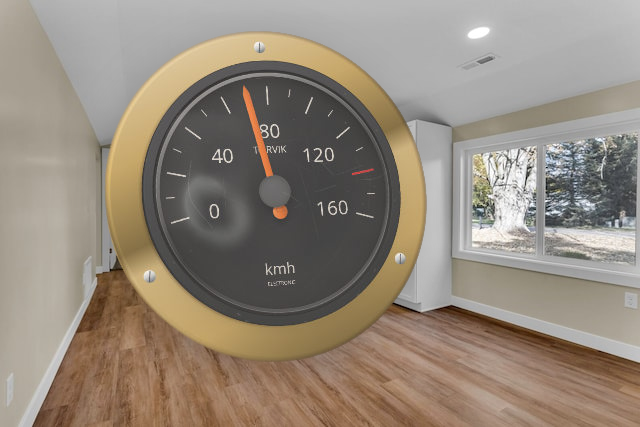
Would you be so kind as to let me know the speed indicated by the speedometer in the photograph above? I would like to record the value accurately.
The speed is 70 km/h
